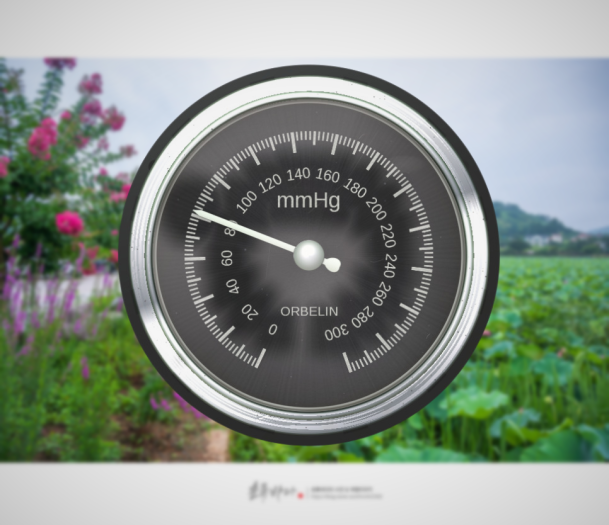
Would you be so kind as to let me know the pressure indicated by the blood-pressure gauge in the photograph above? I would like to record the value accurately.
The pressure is 82 mmHg
